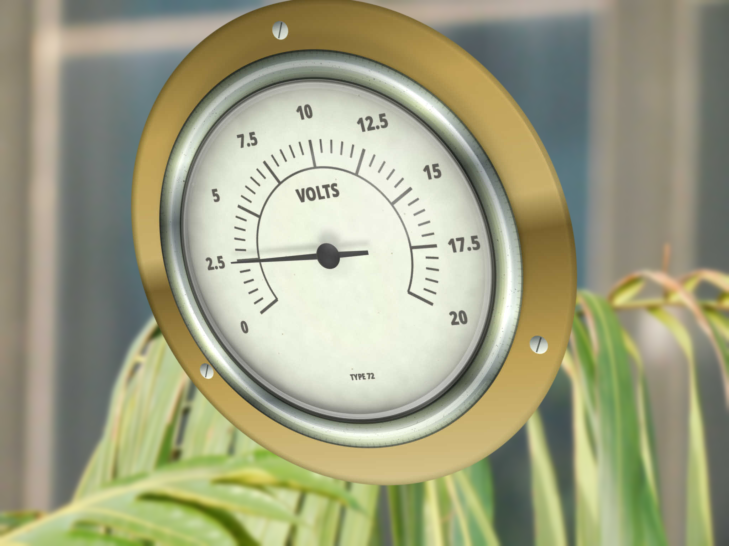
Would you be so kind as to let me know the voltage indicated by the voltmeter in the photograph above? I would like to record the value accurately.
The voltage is 2.5 V
